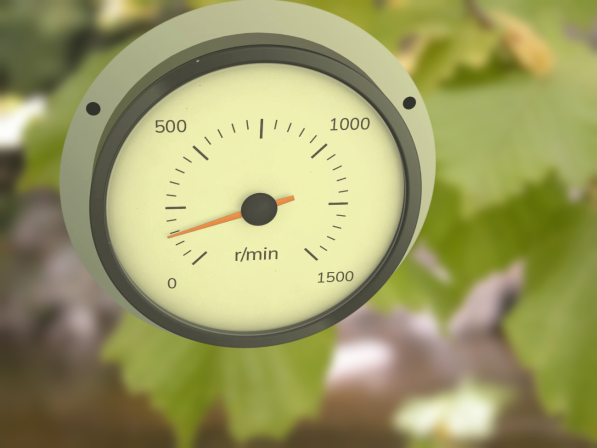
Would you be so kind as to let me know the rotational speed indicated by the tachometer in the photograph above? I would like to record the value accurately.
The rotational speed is 150 rpm
